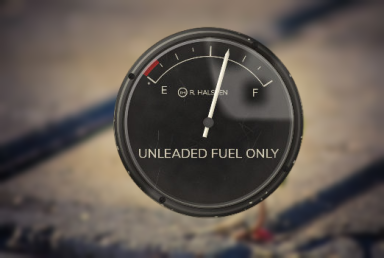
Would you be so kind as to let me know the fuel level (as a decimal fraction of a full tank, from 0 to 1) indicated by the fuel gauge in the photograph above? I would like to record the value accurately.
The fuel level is 0.625
